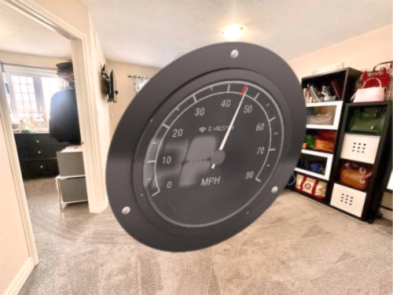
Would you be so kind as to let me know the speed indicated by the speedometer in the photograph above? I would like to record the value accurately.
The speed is 45 mph
